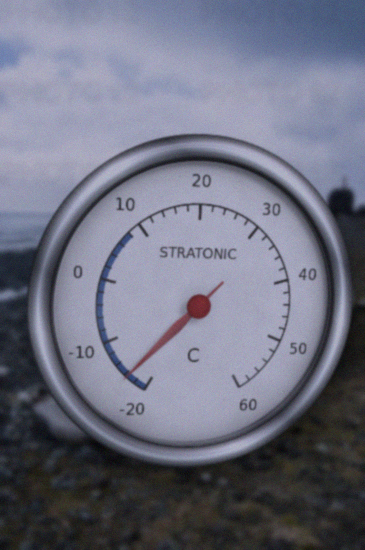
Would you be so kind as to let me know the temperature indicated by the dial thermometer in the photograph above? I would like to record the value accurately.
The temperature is -16 °C
